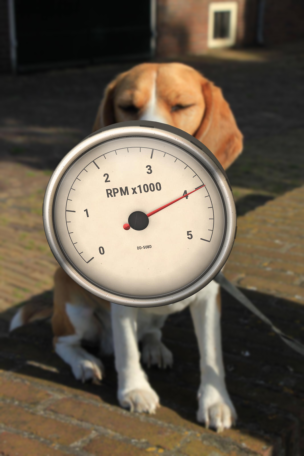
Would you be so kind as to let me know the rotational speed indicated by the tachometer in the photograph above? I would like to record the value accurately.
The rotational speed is 4000 rpm
